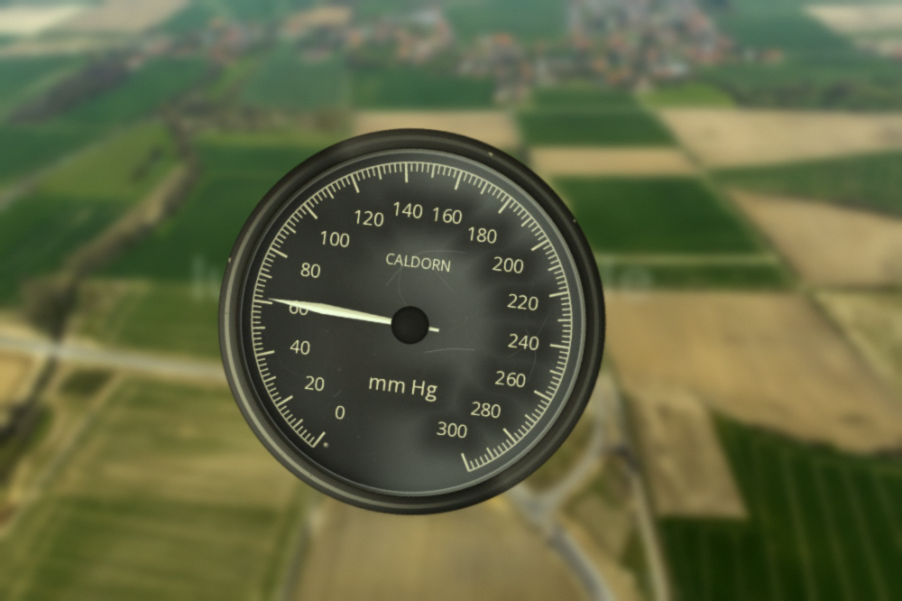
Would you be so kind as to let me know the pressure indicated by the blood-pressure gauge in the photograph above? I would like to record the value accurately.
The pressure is 62 mmHg
